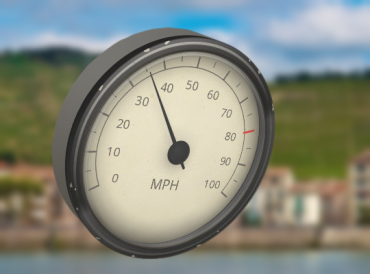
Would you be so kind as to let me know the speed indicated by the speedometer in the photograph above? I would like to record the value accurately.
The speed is 35 mph
